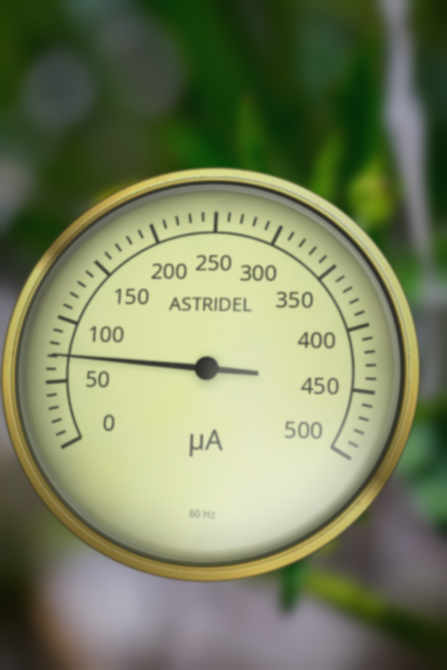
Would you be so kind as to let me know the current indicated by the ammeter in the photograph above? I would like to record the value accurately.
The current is 70 µA
